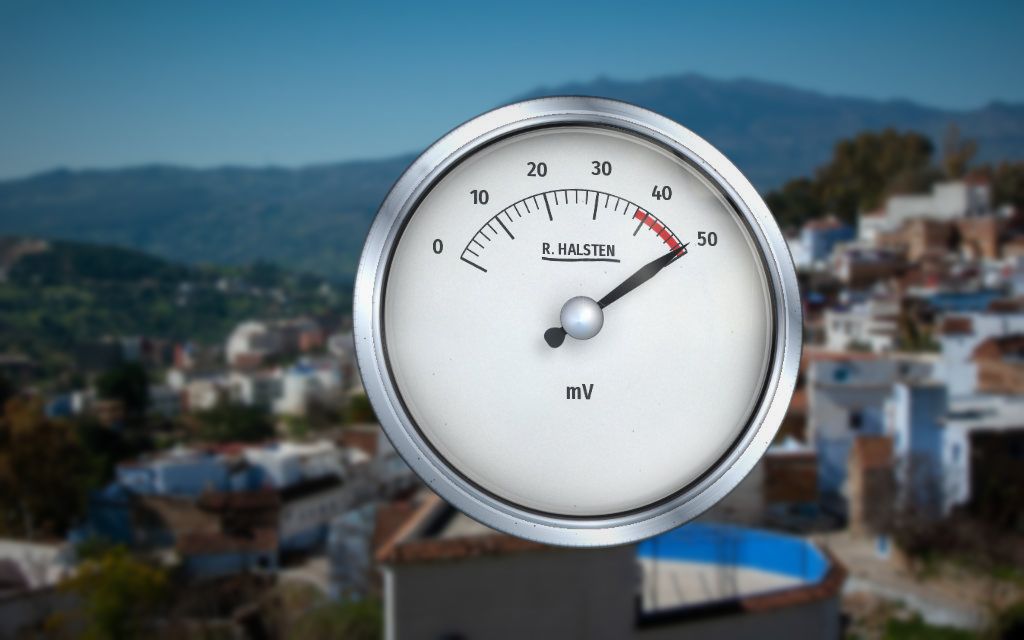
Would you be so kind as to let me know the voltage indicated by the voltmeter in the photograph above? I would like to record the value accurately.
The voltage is 49 mV
